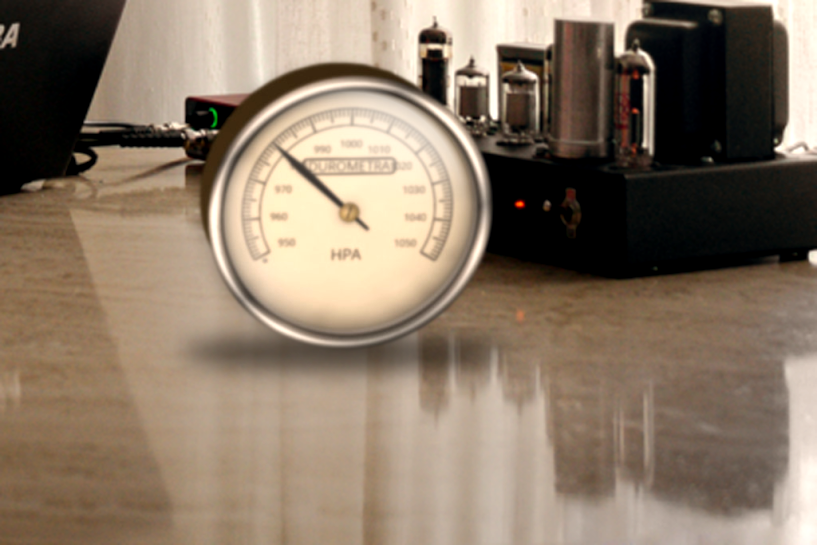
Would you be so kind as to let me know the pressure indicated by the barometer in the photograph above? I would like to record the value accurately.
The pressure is 980 hPa
